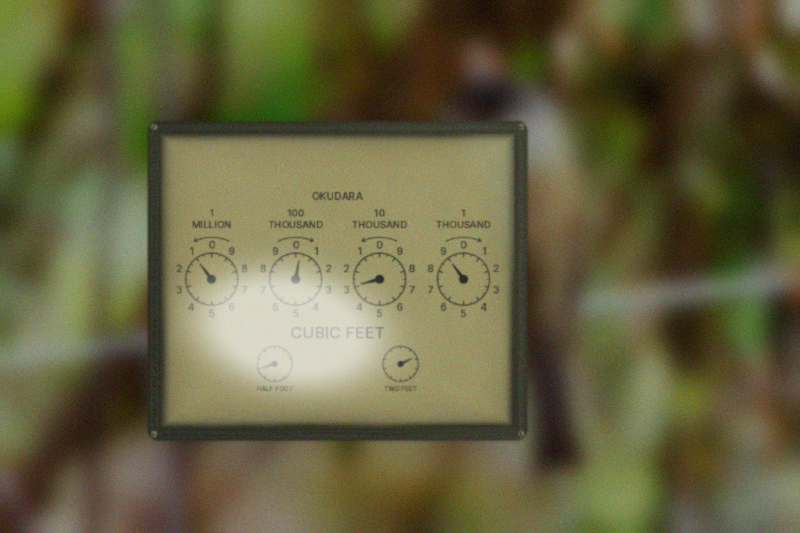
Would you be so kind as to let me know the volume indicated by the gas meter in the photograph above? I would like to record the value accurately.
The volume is 102900 ft³
